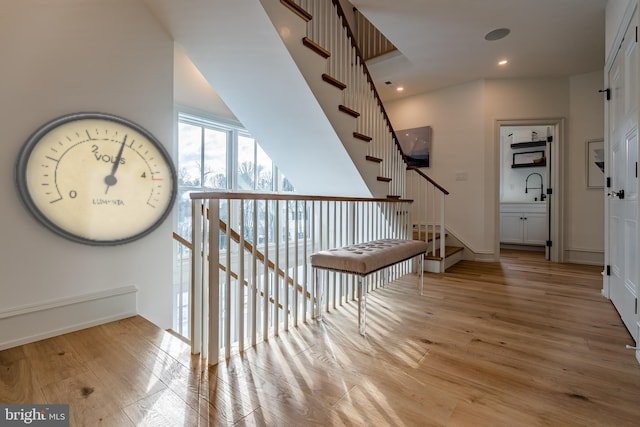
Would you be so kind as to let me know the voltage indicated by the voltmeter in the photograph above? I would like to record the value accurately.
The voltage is 2.8 V
